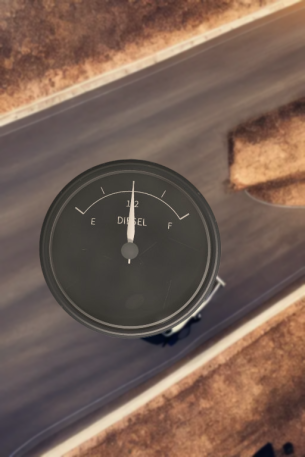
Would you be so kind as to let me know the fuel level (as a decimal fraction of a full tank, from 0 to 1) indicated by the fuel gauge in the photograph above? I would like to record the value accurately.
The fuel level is 0.5
